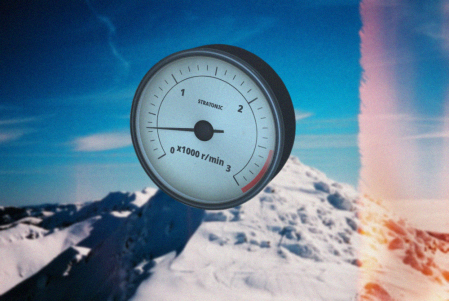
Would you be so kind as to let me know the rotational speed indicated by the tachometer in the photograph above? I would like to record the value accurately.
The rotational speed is 350 rpm
